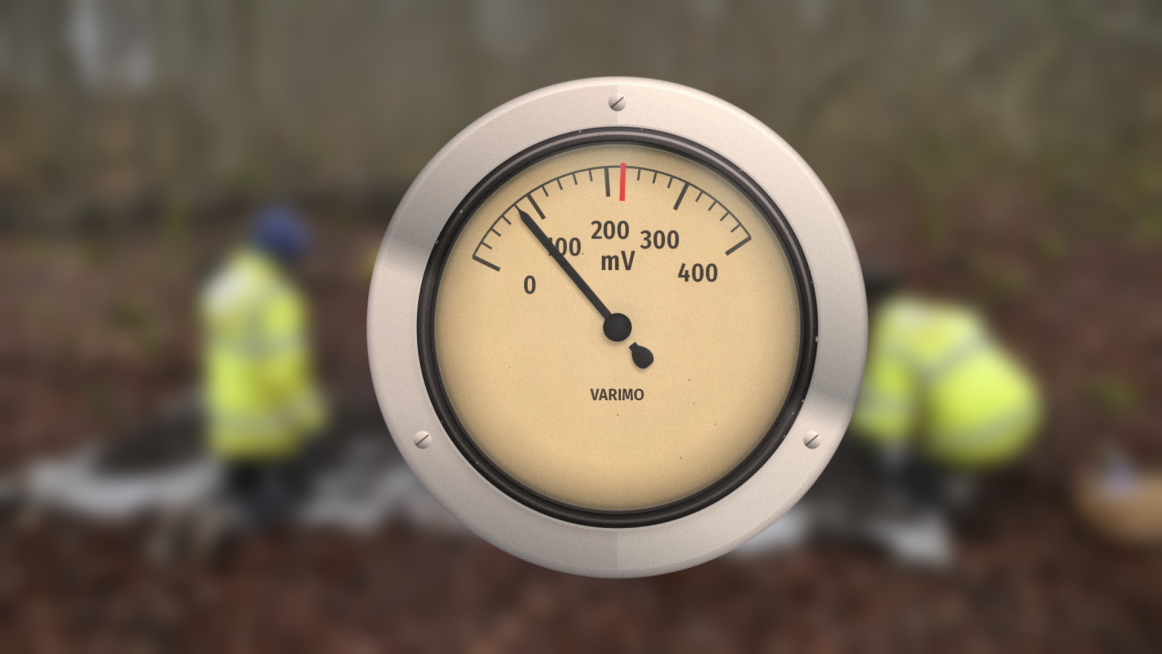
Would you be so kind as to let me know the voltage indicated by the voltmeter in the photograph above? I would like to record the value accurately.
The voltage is 80 mV
